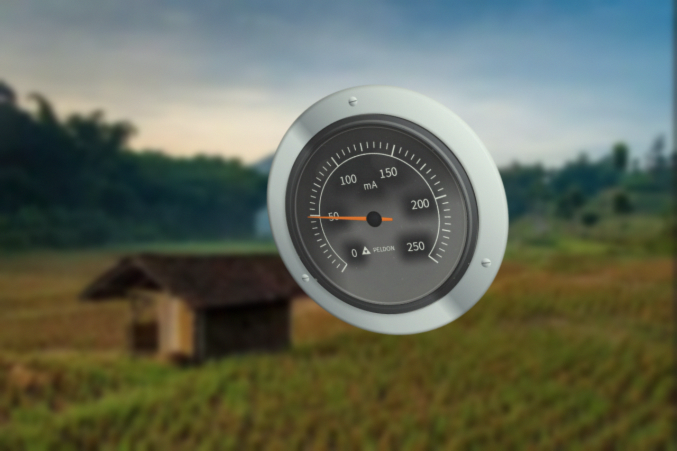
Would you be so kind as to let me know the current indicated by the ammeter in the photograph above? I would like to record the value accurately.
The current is 50 mA
